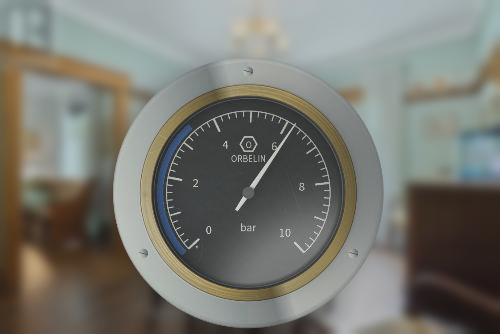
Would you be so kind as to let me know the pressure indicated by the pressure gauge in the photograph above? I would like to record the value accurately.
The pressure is 6.2 bar
